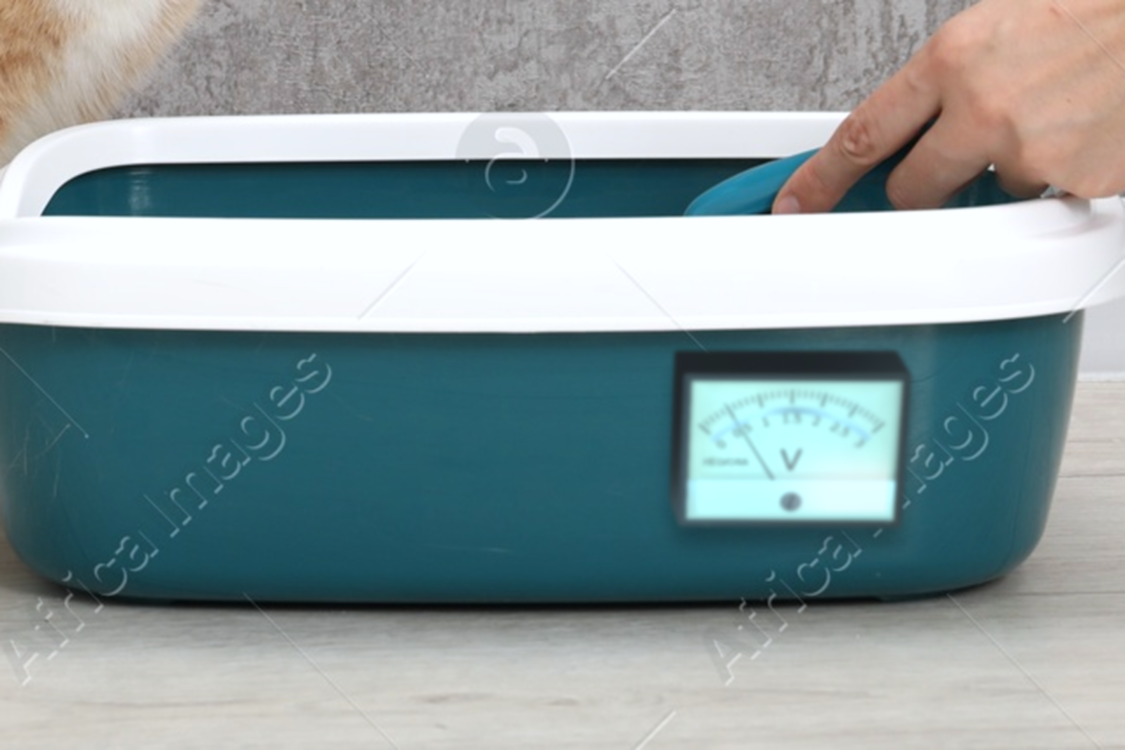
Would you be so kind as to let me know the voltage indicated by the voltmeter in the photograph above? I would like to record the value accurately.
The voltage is 0.5 V
